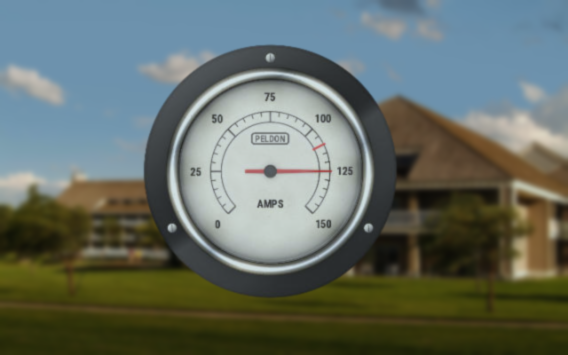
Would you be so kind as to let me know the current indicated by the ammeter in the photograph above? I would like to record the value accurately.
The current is 125 A
